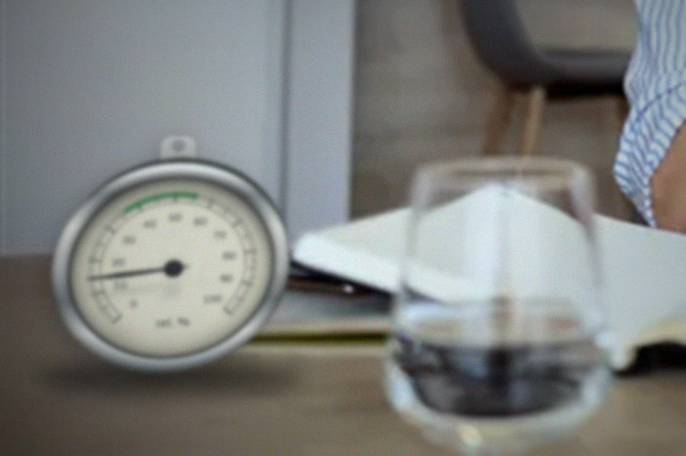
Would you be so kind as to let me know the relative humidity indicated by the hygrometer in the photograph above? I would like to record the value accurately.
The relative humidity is 15 %
